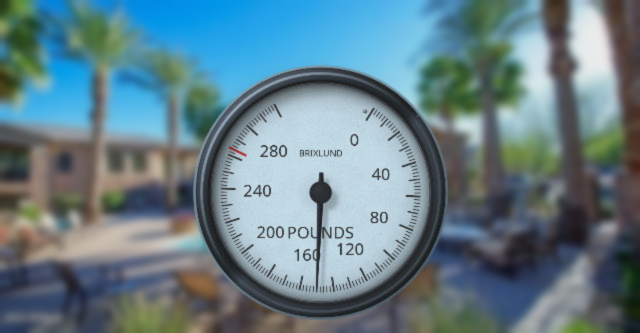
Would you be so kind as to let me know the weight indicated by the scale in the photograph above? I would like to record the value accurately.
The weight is 150 lb
